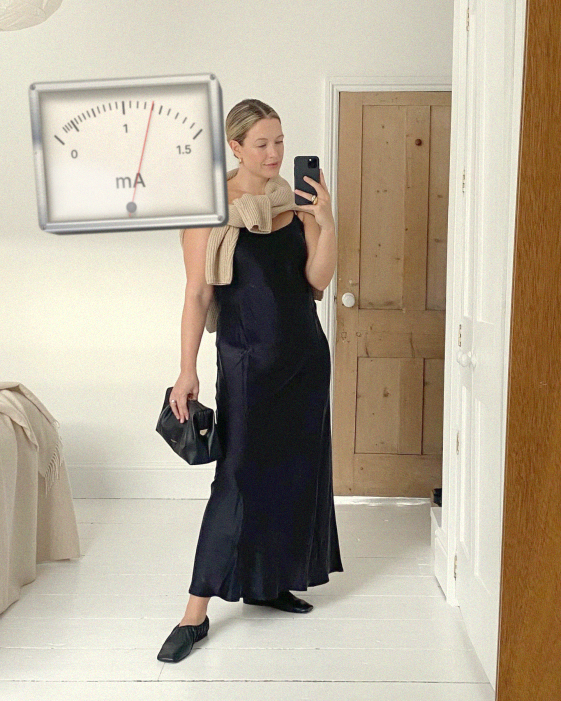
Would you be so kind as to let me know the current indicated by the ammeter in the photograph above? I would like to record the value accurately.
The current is 1.2 mA
